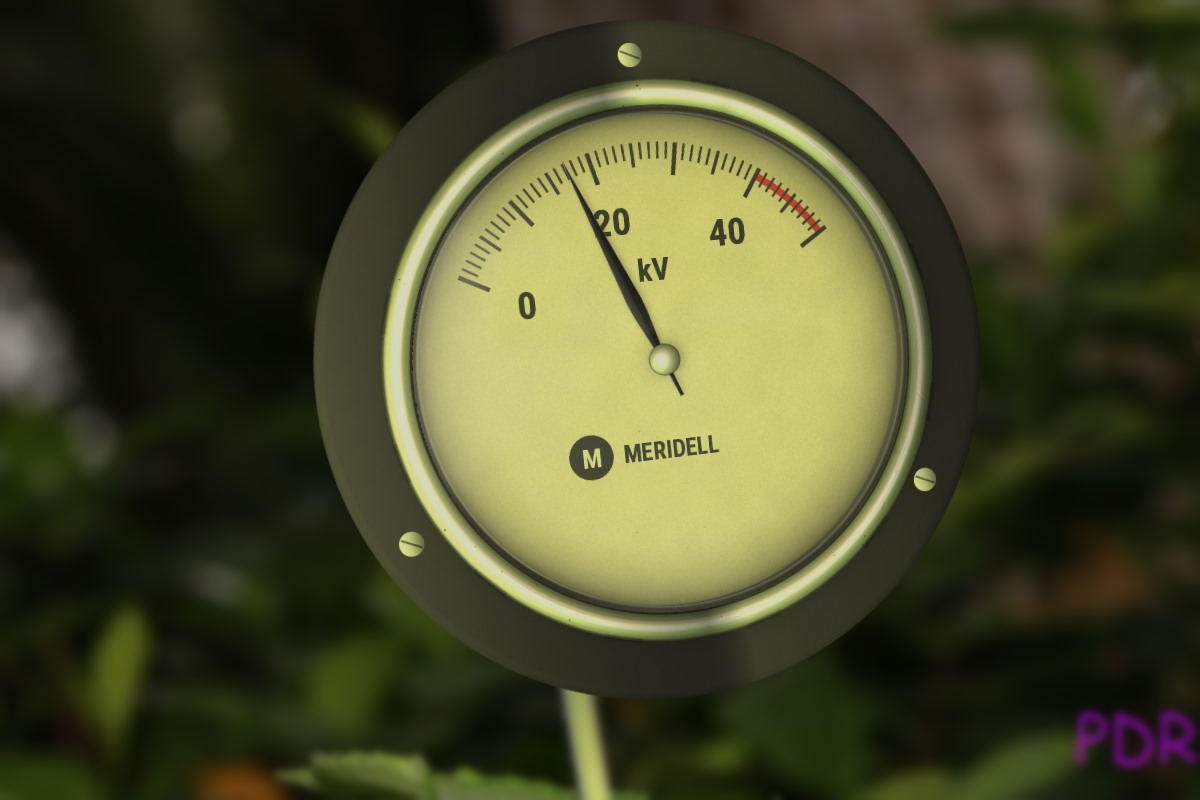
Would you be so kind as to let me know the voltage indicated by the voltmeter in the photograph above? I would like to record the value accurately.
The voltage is 17 kV
